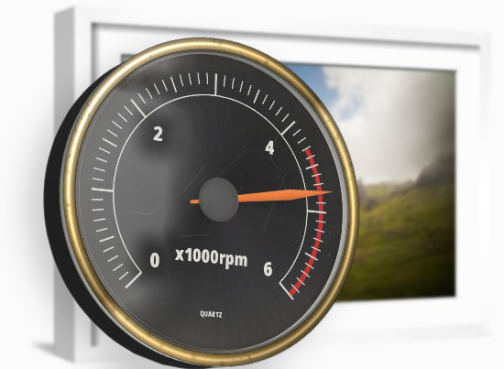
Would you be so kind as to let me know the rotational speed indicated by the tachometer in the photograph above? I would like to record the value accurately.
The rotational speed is 4800 rpm
